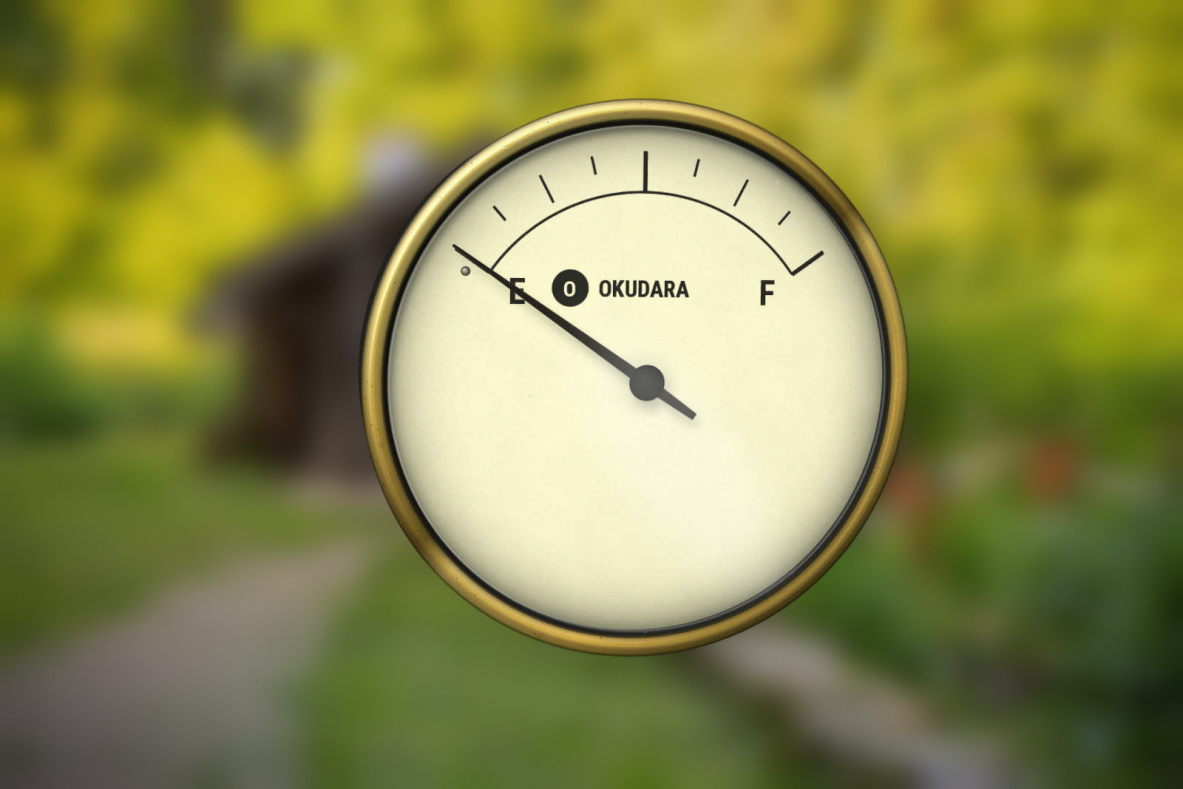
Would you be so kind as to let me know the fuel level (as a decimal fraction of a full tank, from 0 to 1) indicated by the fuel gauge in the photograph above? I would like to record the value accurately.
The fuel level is 0
